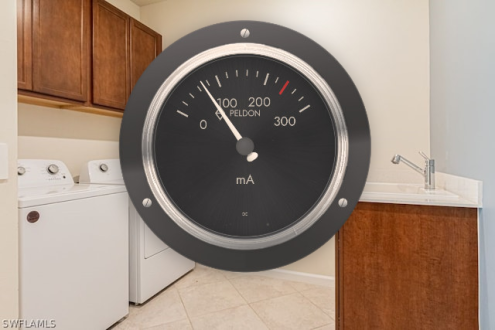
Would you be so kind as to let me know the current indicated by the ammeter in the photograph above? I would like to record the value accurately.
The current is 70 mA
